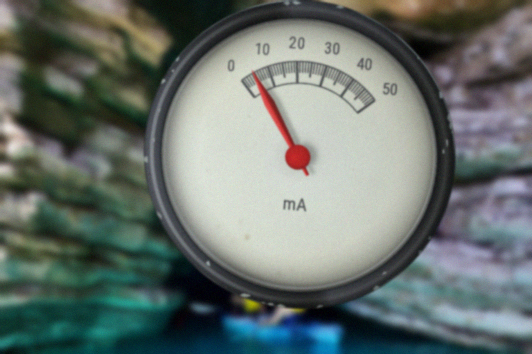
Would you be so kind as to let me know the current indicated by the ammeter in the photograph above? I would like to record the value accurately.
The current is 5 mA
